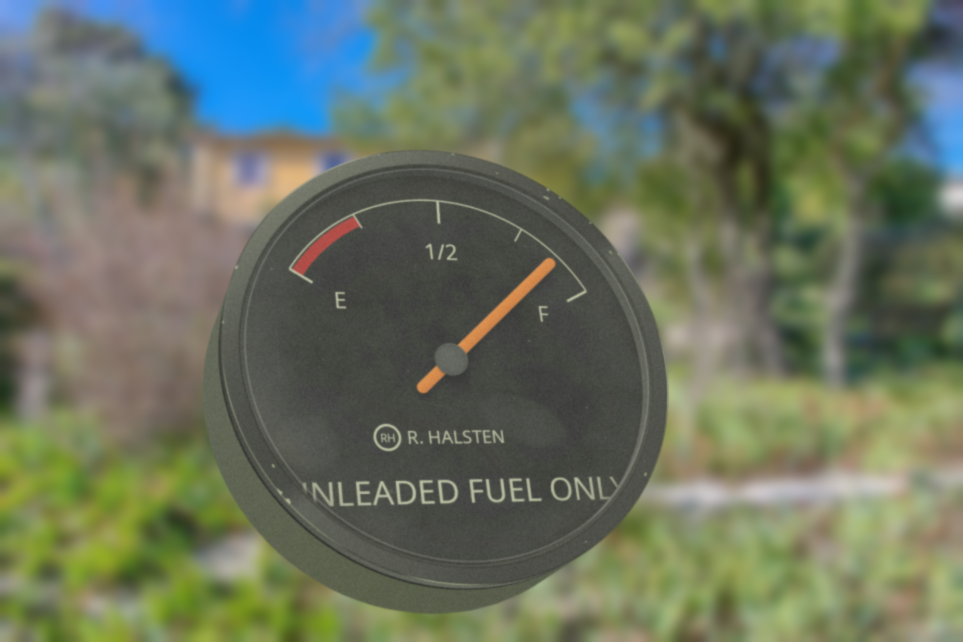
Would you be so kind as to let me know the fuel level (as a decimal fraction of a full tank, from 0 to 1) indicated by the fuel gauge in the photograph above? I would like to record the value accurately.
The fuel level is 0.875
